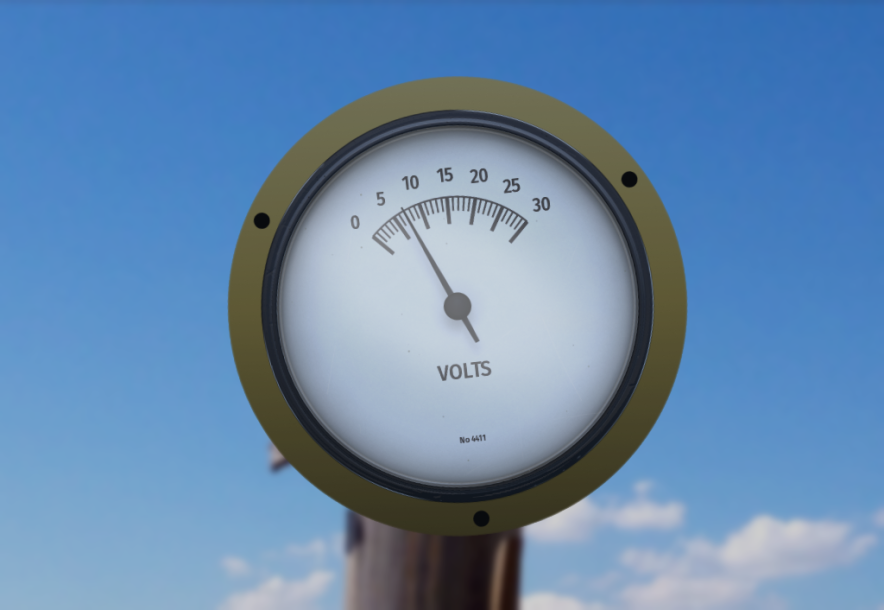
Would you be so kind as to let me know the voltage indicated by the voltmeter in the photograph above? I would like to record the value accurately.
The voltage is 7 V
